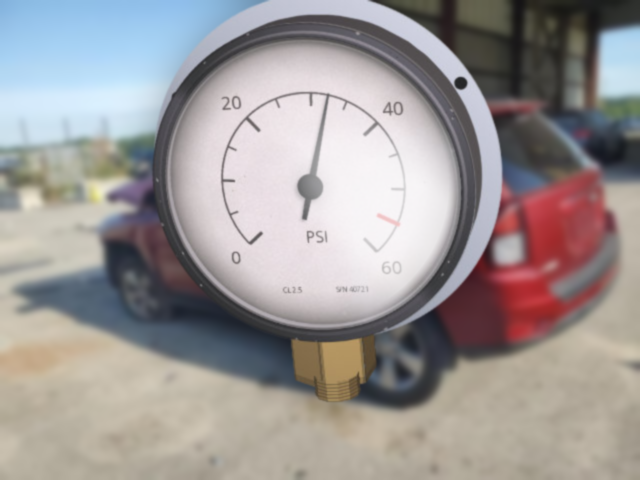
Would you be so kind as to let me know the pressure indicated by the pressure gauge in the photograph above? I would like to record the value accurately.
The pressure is 32.5 psi
